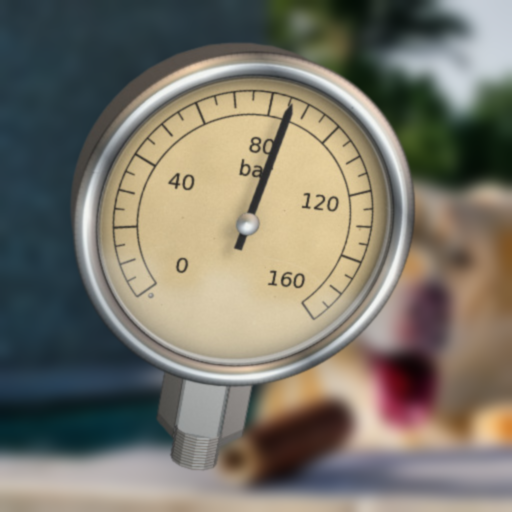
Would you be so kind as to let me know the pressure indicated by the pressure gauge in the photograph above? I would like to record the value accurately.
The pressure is 85 bar
